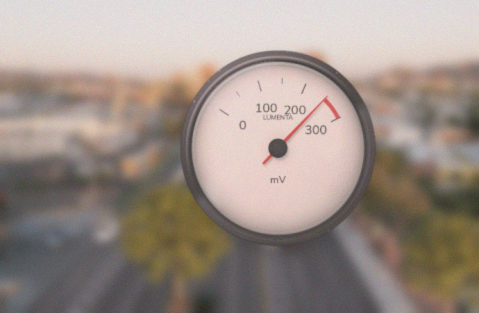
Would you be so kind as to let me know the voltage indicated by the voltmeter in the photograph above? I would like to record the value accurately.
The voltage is 250 mV
